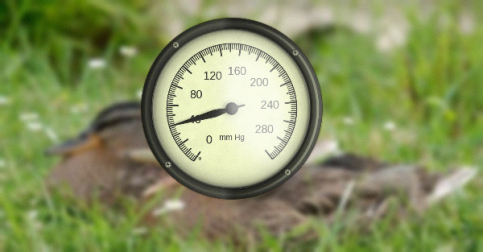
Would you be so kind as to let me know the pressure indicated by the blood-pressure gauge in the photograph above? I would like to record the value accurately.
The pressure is 40 mmHg
